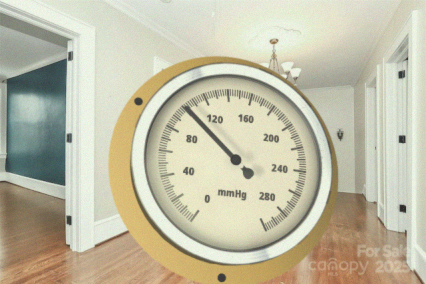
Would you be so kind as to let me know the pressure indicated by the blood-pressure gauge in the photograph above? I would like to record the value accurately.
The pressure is 100 mmHg
